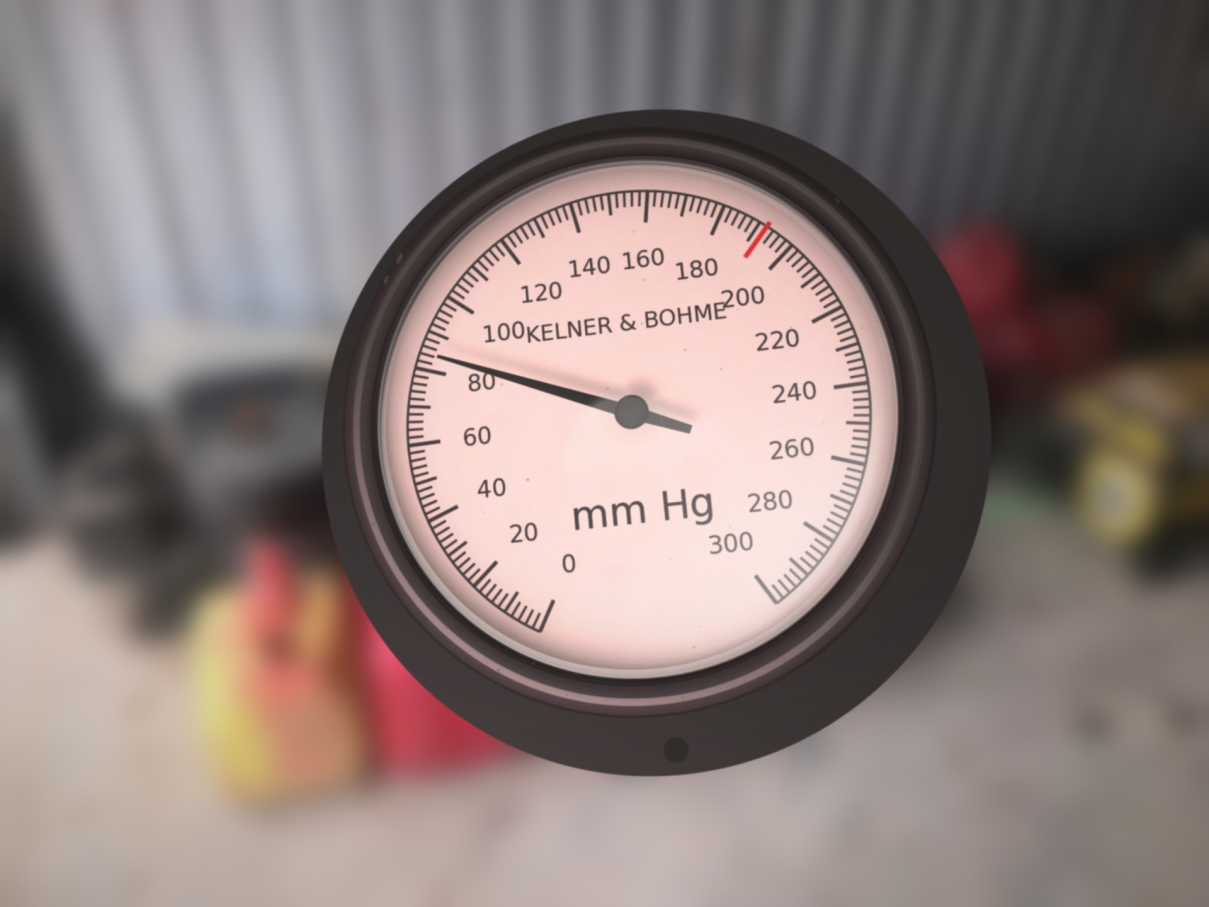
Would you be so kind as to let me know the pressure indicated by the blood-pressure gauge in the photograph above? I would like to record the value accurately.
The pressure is 84 mmHg
